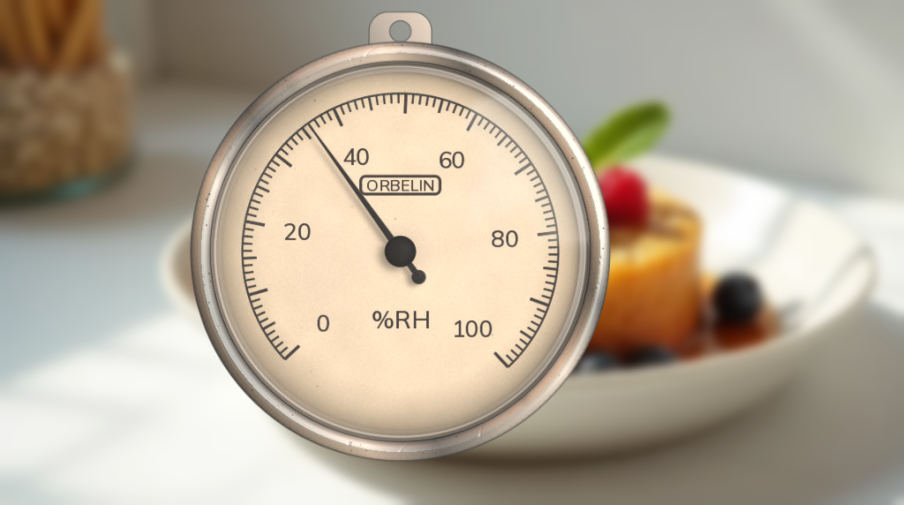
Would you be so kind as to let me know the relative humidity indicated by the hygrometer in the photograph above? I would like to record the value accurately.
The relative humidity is 36 %
